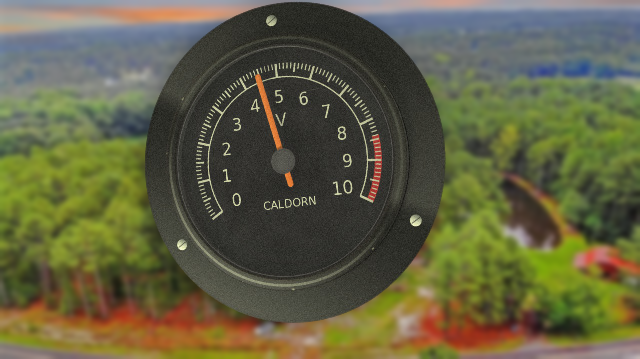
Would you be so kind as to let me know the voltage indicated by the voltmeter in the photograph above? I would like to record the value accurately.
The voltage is 4.5 V
